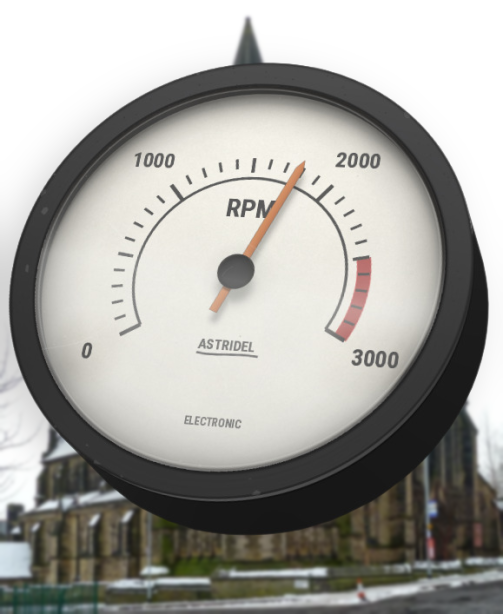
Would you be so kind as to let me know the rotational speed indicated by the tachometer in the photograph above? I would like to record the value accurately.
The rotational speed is 1800 rpm
